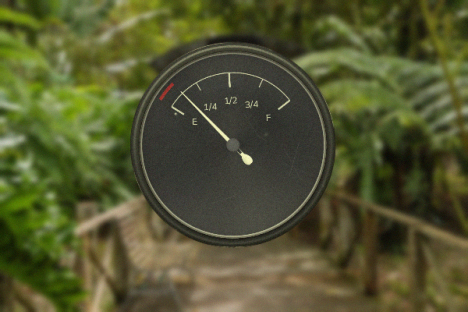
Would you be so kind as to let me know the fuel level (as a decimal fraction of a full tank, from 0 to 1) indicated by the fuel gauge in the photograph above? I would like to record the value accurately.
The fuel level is 0.125
